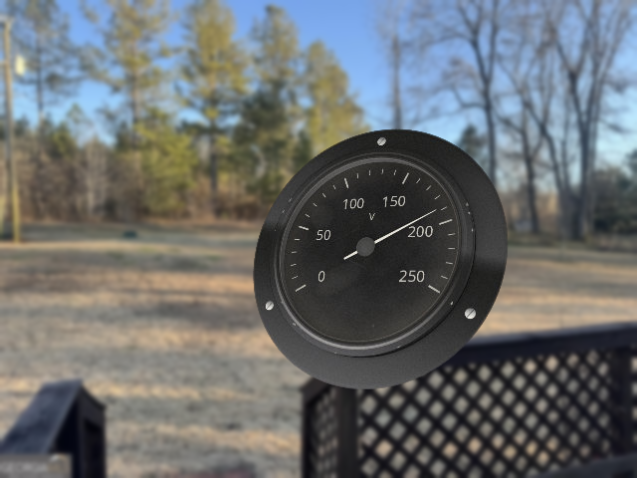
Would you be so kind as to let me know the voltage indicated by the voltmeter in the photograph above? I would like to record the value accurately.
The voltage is 190 V
